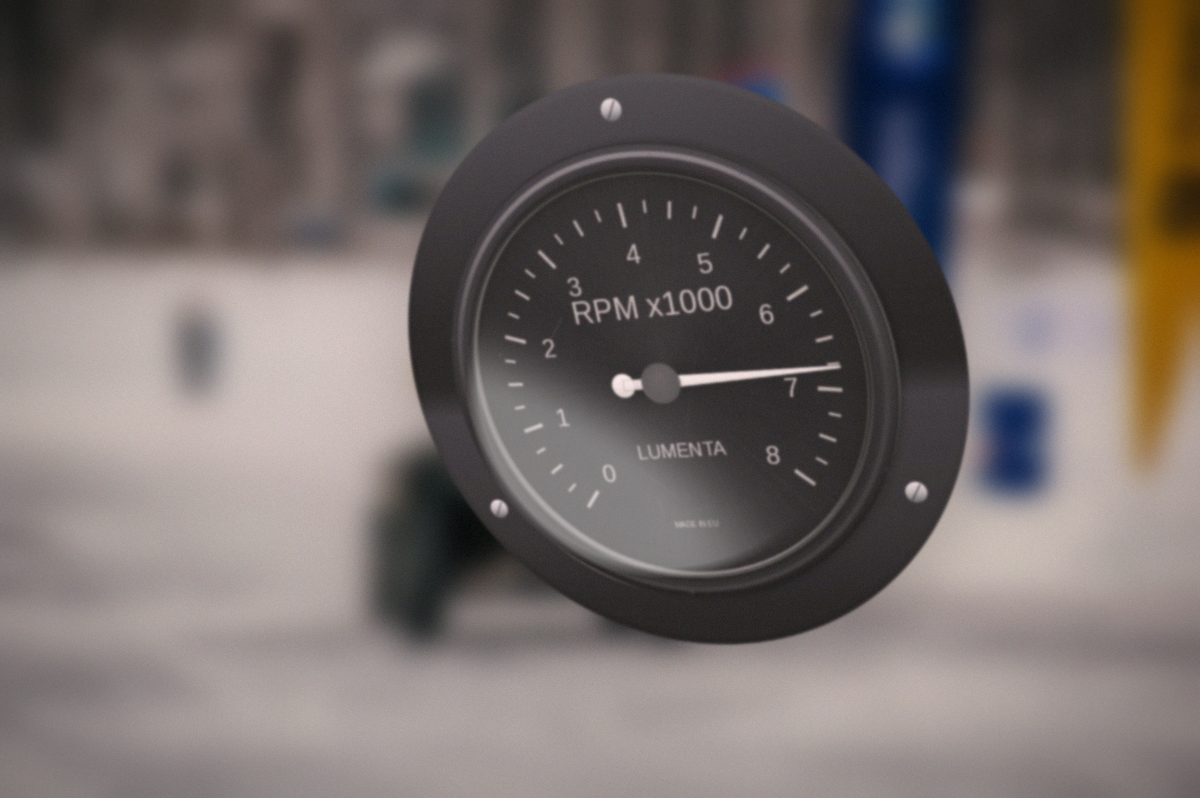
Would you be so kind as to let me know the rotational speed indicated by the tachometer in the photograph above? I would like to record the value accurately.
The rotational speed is 6750 rpm
